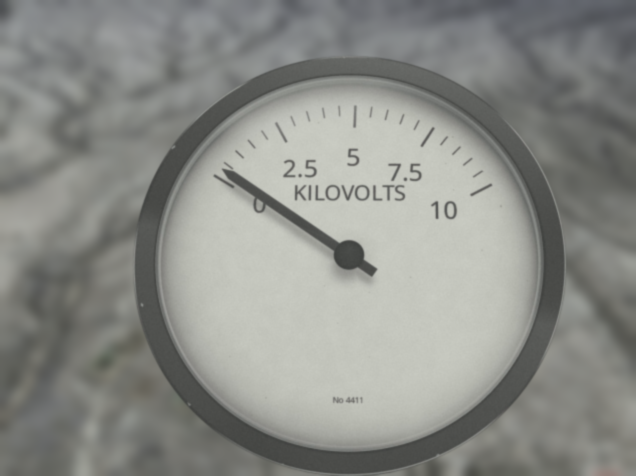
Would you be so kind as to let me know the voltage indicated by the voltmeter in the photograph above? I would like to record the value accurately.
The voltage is 0.25 kV
